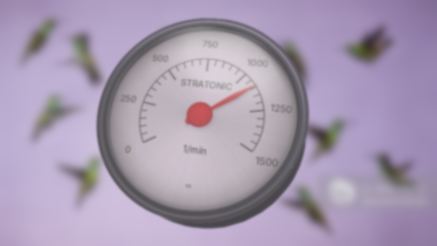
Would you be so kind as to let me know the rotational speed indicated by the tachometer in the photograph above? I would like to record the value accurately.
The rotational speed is 1100 rpm
